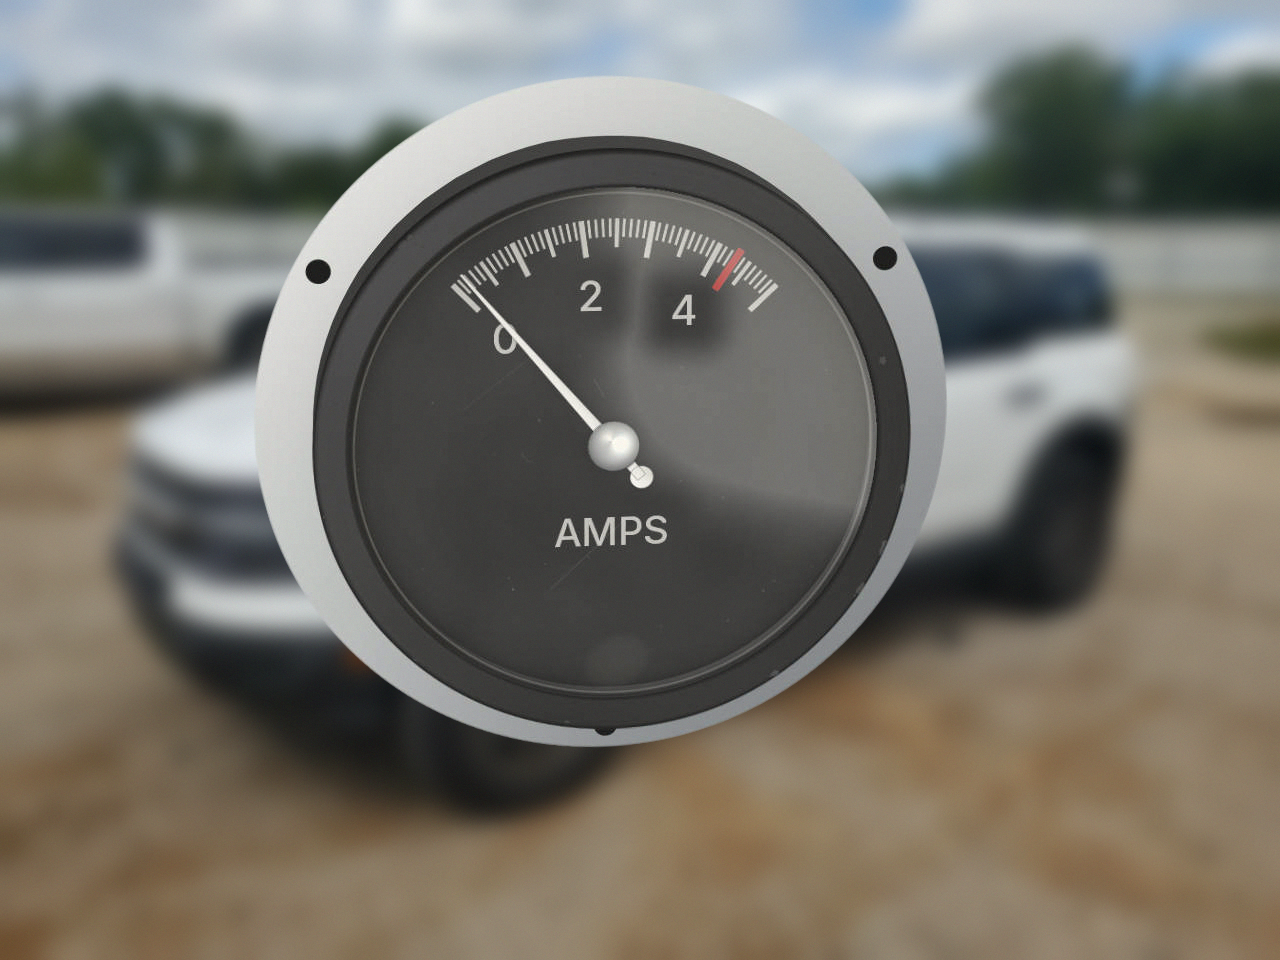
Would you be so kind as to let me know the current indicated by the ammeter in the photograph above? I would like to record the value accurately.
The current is 0.2 A
